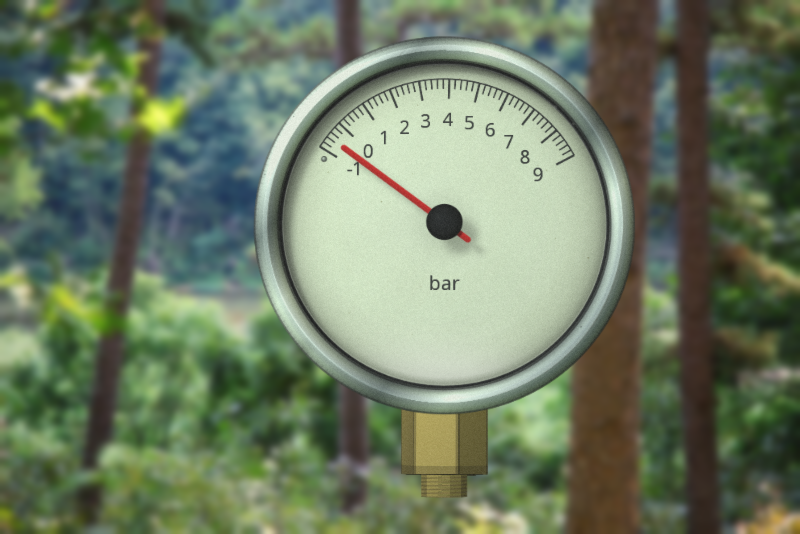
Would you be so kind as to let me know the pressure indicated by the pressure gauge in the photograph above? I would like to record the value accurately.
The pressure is -0.6 bar
